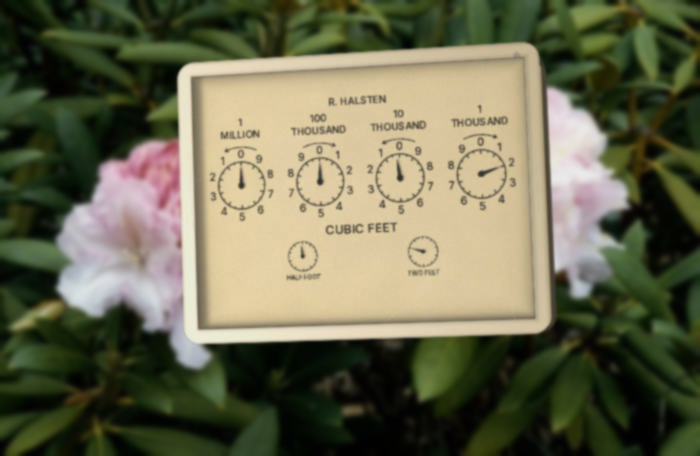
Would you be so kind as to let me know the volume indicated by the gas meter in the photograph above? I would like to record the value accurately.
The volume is 200 ft³
